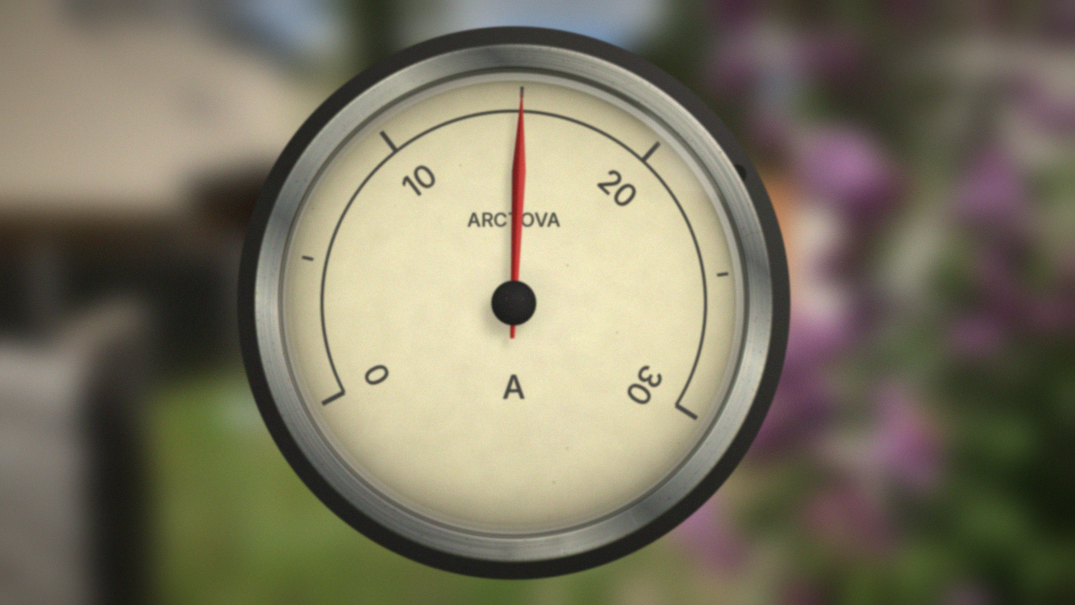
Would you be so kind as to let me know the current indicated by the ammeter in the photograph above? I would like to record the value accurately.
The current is 15 A
